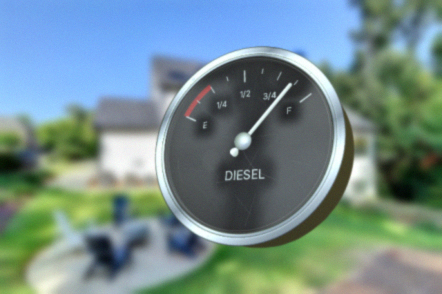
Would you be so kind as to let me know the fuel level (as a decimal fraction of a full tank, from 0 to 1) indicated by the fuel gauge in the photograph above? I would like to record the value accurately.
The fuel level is 0.875
